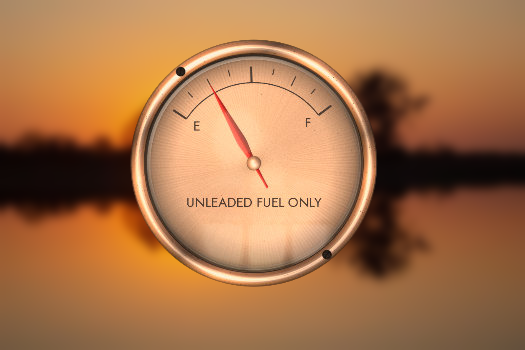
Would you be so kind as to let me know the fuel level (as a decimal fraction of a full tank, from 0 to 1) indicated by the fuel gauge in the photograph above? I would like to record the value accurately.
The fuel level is 0.25
